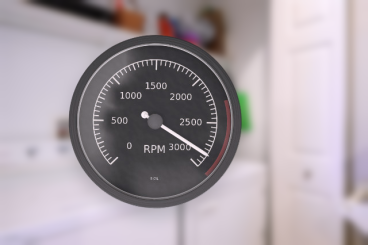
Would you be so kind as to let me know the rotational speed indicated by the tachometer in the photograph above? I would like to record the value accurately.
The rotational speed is 2850 rpm
